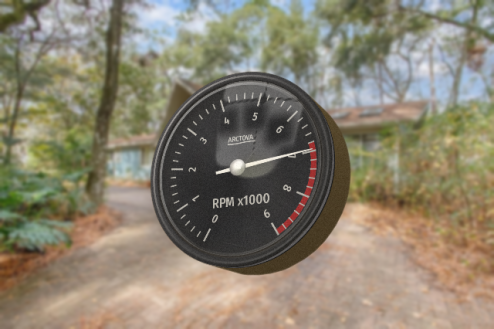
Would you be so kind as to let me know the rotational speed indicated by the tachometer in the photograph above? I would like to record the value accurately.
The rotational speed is 7000 rpm
